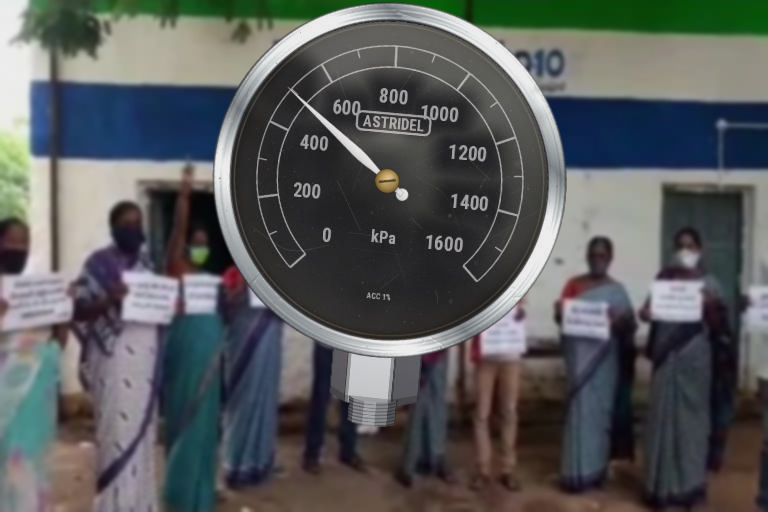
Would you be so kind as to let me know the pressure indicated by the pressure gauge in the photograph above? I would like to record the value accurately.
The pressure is 500 kPa
